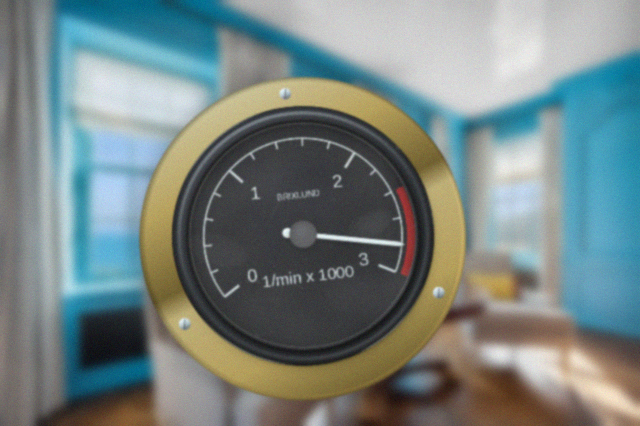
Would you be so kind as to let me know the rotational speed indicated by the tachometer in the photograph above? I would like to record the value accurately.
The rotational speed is 2800 rpm
